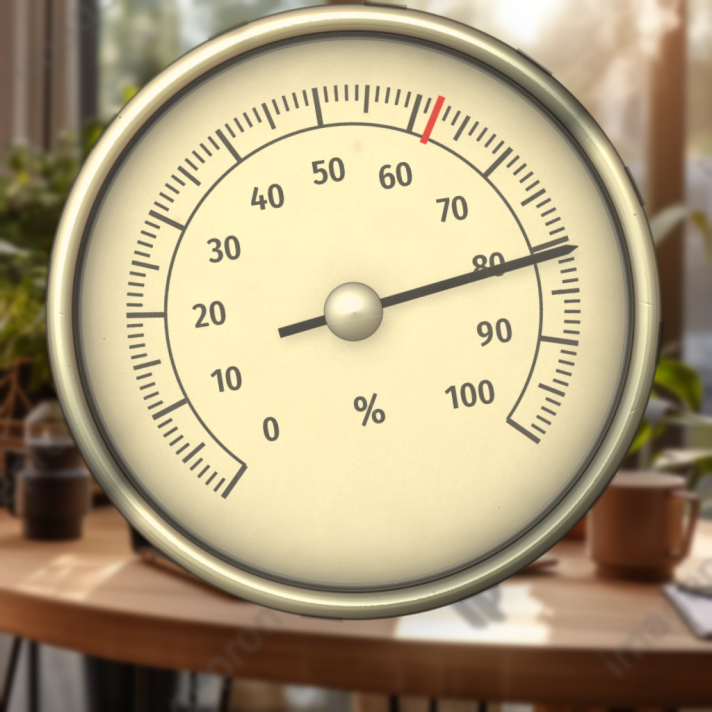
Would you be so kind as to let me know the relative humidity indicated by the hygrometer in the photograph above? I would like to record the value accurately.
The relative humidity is 81 %
